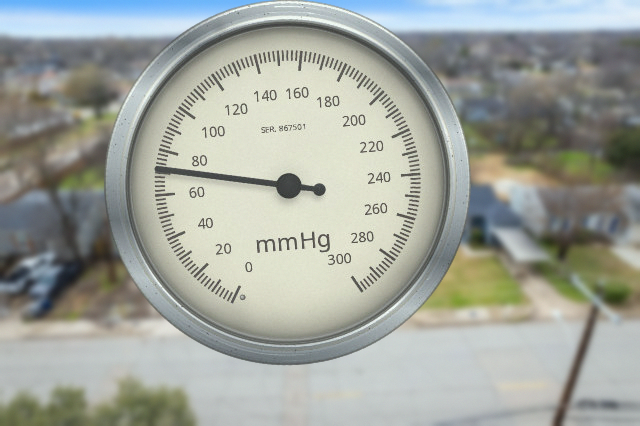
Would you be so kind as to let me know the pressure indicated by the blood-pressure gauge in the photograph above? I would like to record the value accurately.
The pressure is 72 mmHg
